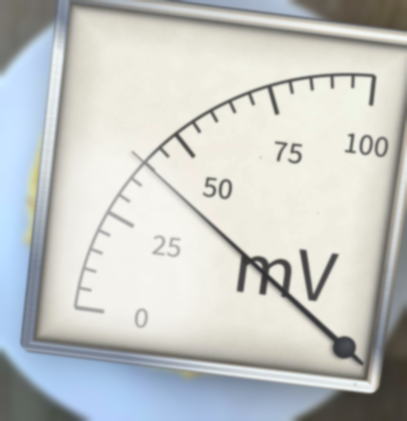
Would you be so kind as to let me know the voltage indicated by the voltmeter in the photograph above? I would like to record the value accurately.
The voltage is 40 mV
